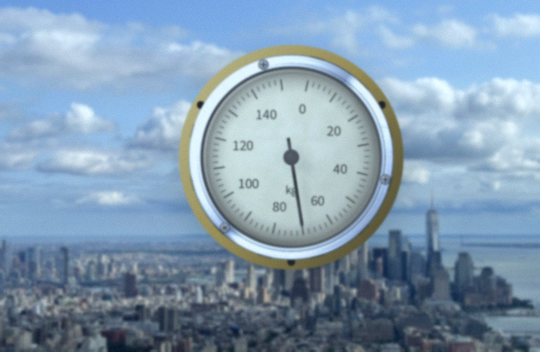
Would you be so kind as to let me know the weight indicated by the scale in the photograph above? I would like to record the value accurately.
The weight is 70 kg
